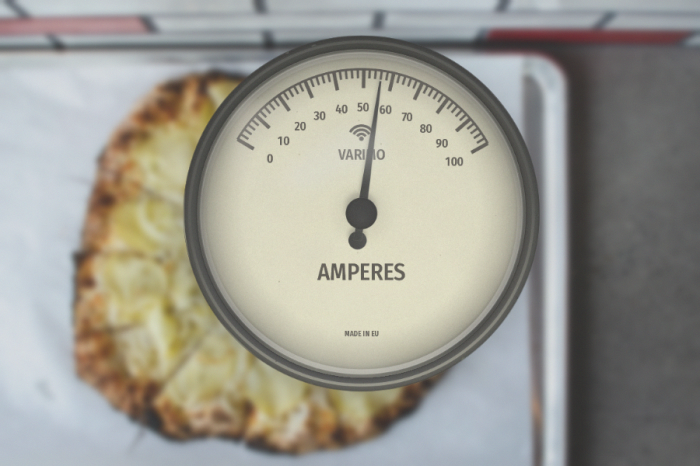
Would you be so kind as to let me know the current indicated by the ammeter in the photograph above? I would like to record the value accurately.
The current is 56 A
